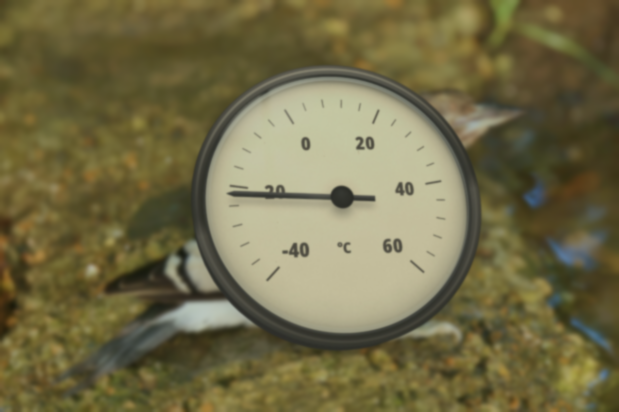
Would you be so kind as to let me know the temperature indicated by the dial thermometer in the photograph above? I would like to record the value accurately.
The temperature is -22 °C
